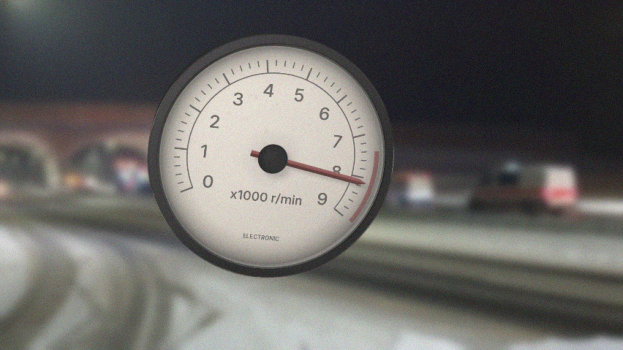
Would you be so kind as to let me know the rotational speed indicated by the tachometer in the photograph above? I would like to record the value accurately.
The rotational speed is 8100 rpm
